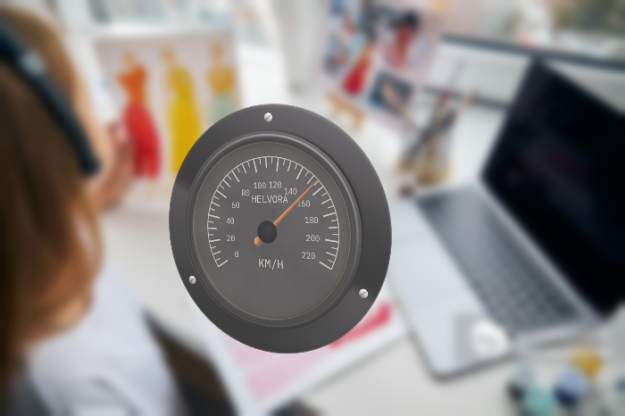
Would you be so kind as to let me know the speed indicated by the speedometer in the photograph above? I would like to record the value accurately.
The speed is 155 km/h
